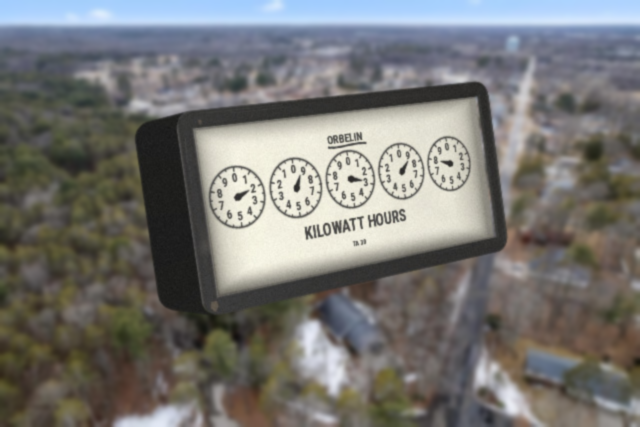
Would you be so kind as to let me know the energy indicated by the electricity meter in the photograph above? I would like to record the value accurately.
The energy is 19288 kWh
